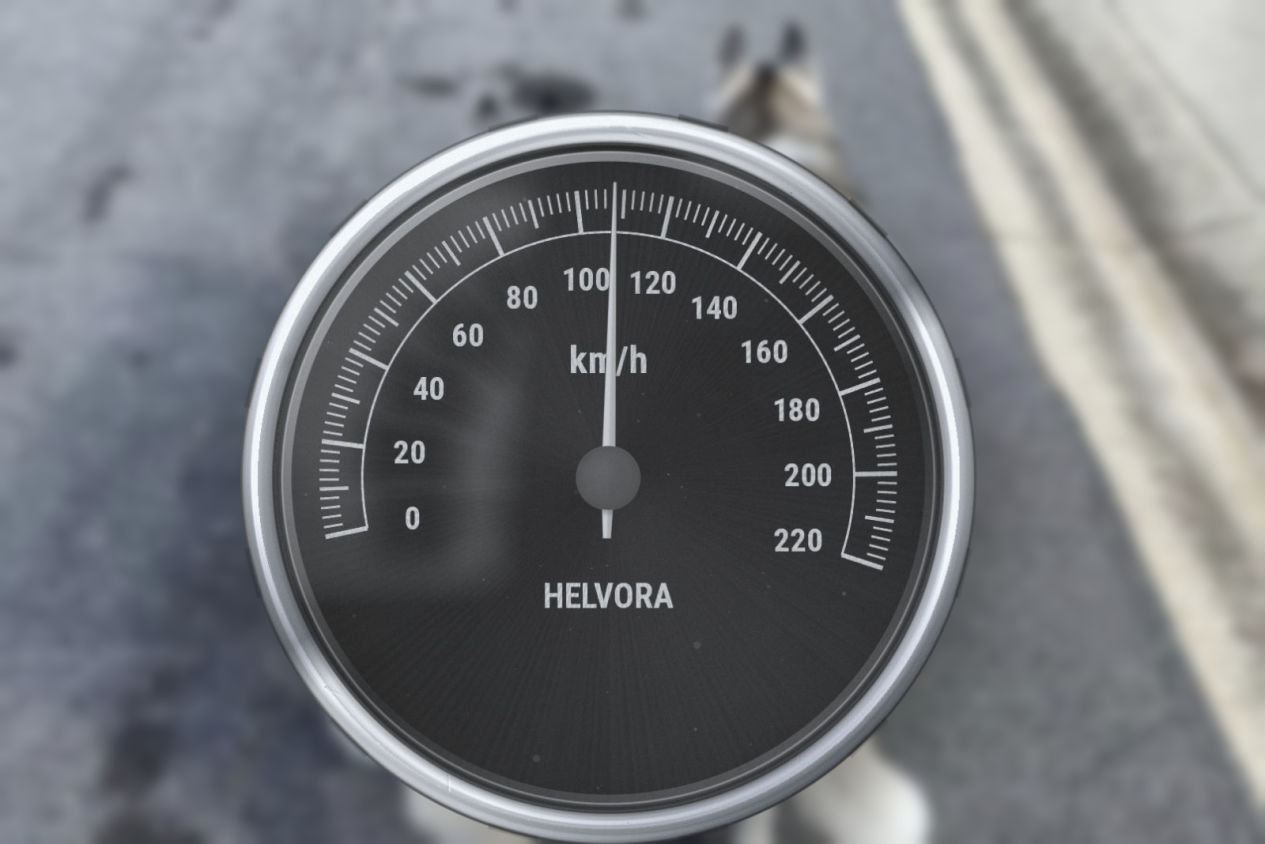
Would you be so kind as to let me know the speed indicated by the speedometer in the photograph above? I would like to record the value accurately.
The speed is 108 km/h
